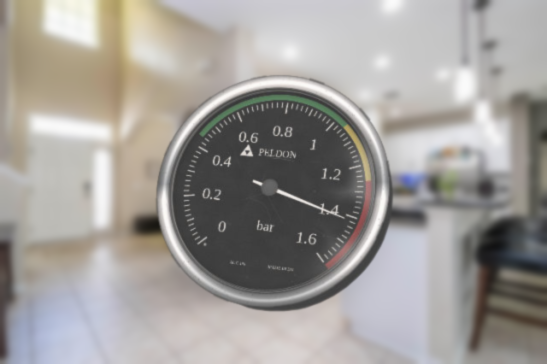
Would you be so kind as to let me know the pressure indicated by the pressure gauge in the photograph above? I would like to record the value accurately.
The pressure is 1.42 bar
